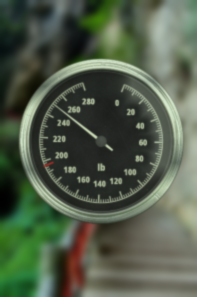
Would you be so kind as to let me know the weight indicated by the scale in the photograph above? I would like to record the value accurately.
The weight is 250 lb
